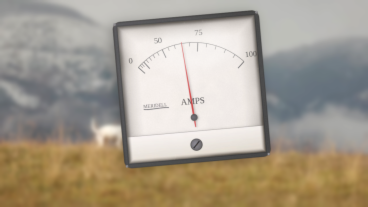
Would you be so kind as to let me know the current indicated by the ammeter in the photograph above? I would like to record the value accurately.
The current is 65 A
